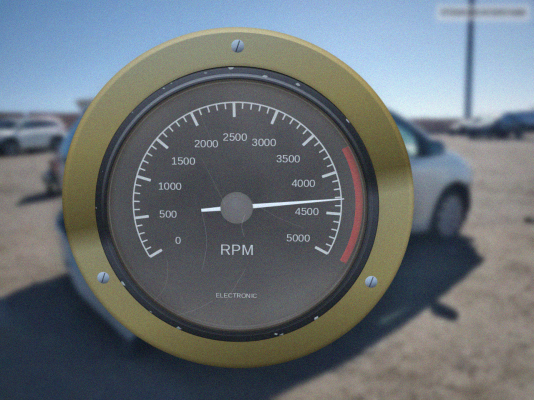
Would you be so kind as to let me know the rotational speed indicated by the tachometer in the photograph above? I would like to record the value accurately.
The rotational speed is 4300 rpm
